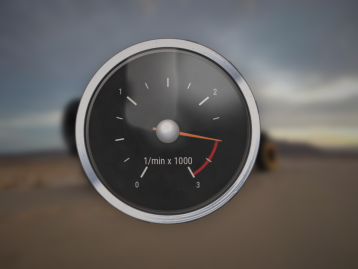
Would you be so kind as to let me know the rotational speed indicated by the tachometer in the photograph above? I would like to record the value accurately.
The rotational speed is 2500 rpm
